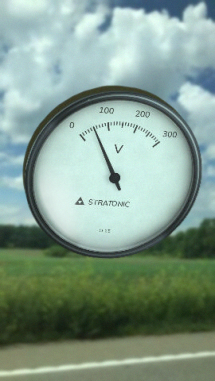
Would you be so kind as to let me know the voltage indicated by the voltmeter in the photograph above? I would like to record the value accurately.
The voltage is 50 V
